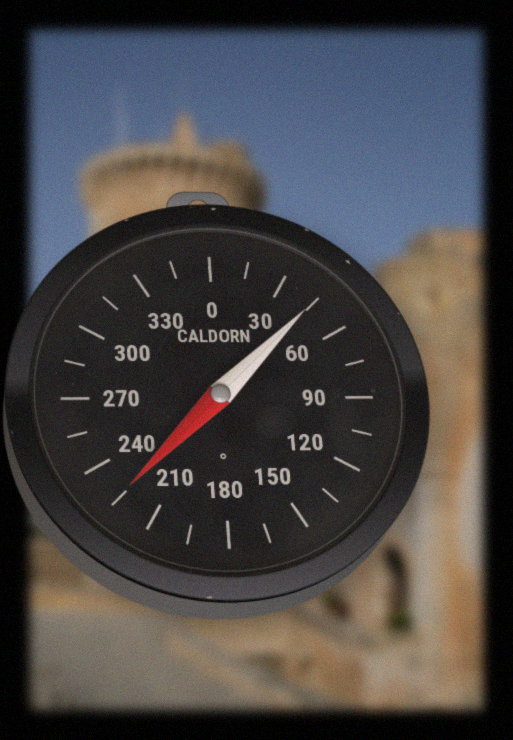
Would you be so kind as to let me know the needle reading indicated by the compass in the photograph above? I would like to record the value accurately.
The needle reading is 225 °
